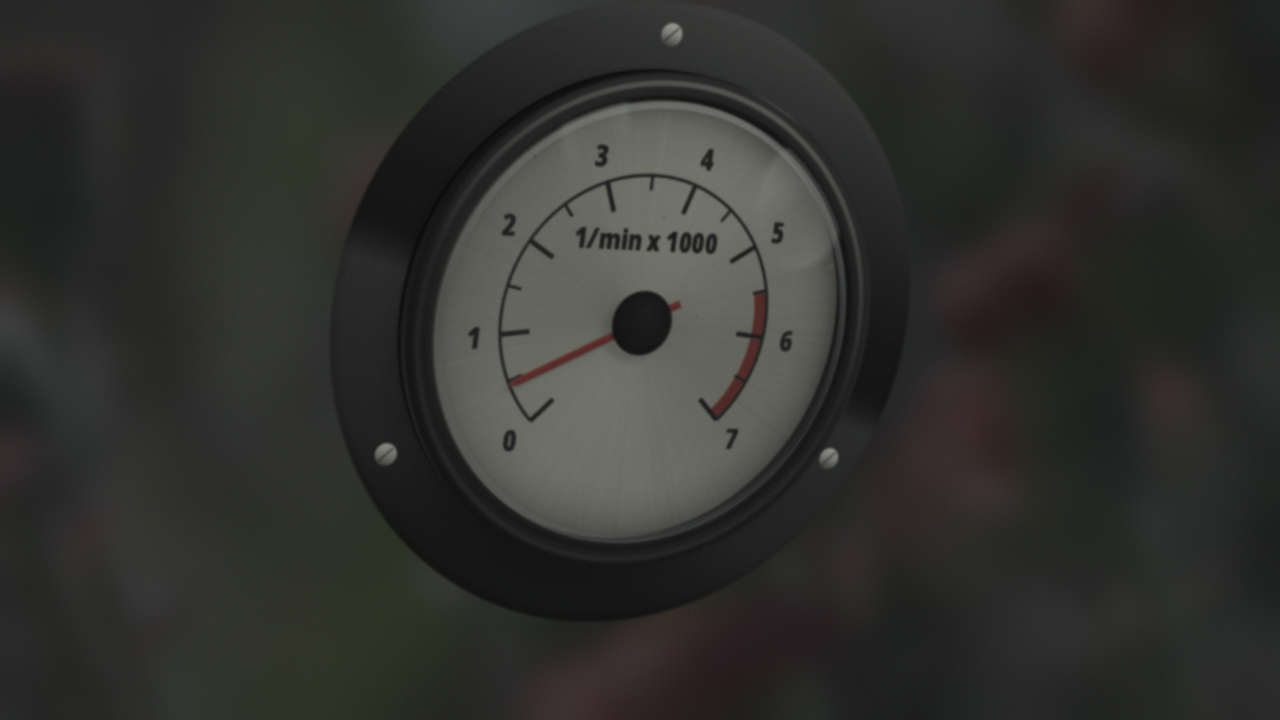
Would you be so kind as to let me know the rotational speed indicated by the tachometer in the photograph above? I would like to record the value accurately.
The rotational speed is 500 rpm
